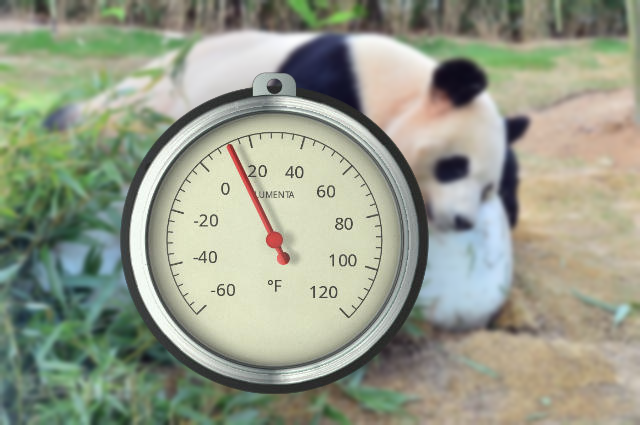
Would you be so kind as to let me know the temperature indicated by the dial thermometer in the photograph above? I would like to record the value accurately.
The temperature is 12 °F
